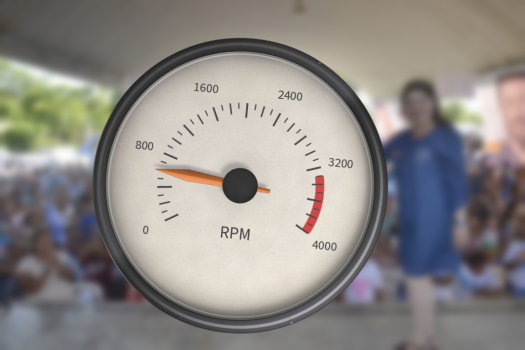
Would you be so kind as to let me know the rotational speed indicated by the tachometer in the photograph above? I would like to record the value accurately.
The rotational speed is 600 rpm
